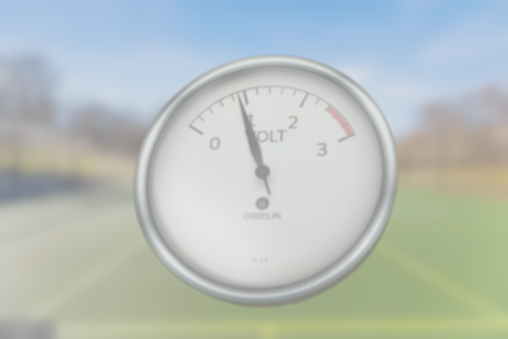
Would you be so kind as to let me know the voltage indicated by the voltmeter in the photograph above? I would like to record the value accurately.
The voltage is 0.9 V
